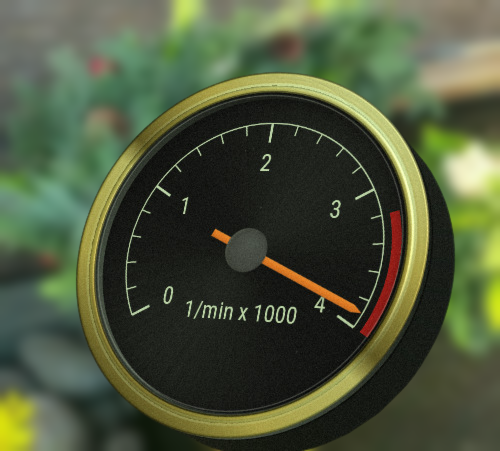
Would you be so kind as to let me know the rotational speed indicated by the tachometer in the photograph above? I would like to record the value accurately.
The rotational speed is 3900 rpm
